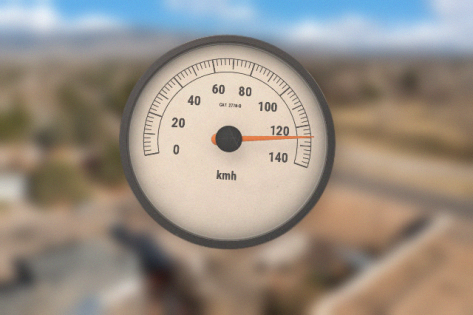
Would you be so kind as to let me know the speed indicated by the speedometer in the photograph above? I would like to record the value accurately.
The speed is 126 km/h
